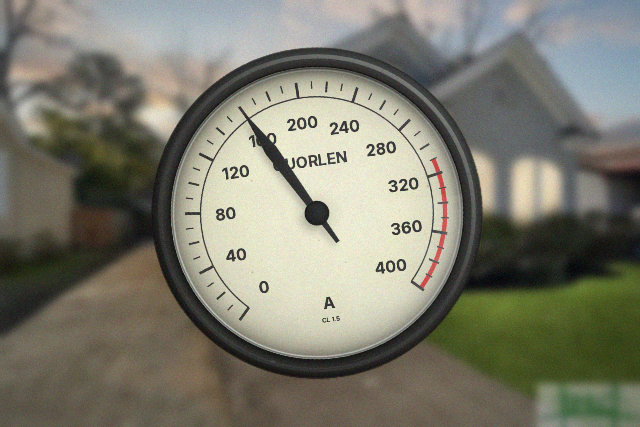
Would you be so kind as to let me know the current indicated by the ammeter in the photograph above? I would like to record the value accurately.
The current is 160 A
